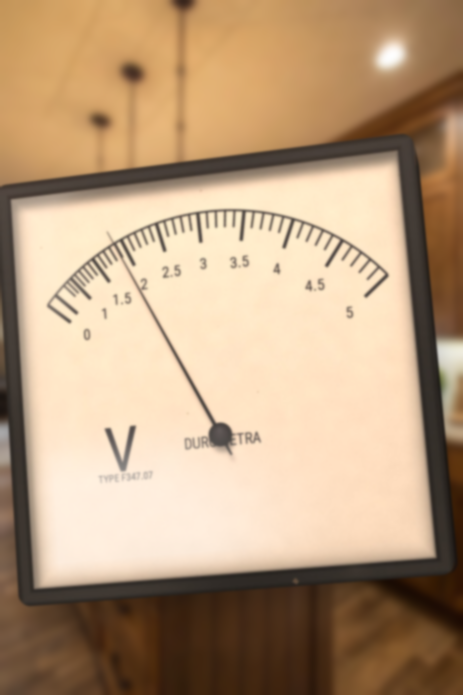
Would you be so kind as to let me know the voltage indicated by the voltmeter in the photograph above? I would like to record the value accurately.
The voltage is 1.9 V
